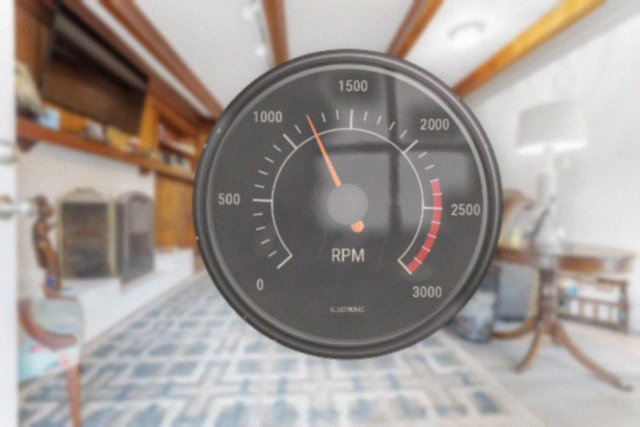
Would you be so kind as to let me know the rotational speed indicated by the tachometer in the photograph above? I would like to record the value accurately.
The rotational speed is 1200 rpm
